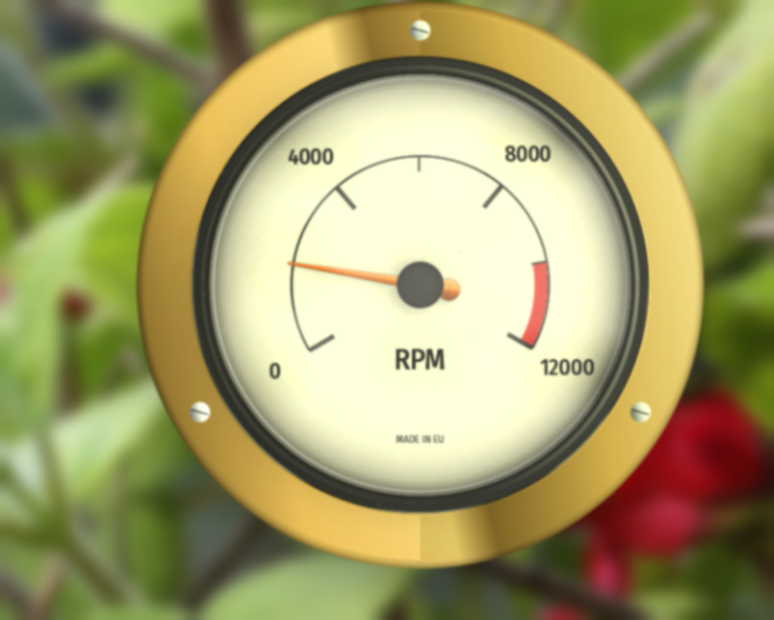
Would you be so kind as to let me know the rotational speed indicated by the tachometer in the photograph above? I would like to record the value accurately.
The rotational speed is 2000 rpm
